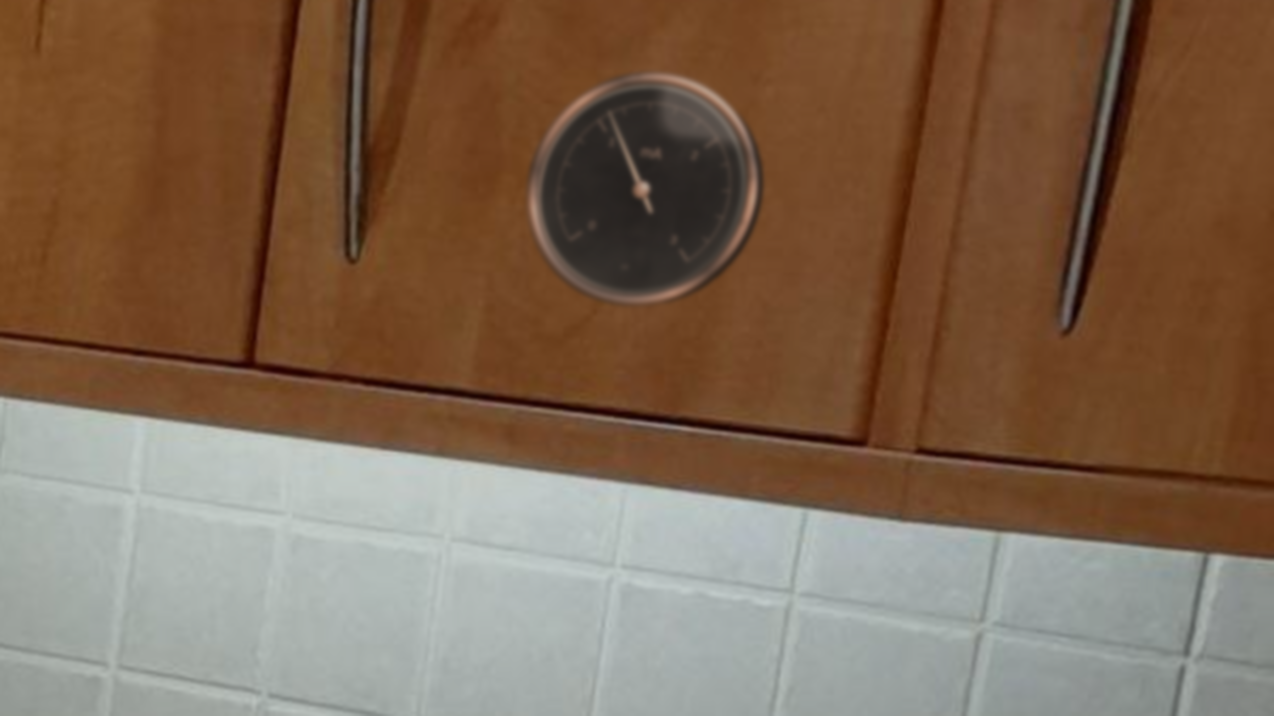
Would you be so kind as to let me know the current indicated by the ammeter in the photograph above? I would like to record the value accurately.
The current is 1.1 mA
